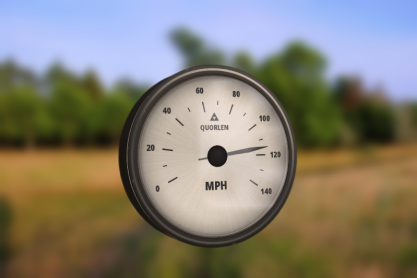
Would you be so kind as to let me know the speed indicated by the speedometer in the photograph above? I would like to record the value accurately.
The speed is 115 mph
